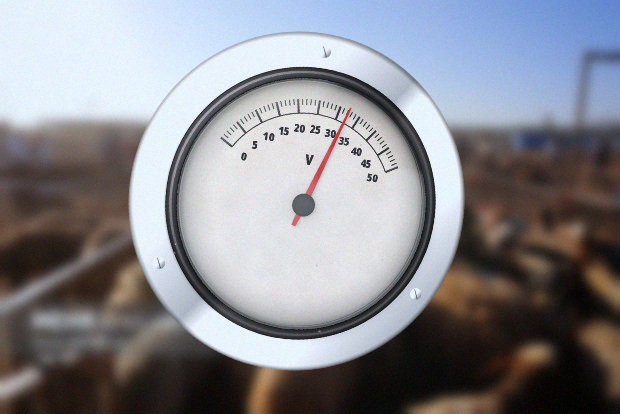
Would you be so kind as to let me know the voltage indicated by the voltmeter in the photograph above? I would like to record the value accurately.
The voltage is 32 V
